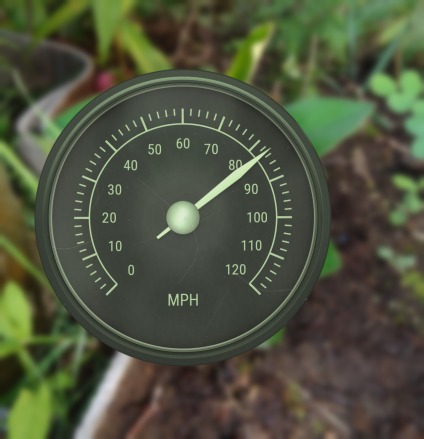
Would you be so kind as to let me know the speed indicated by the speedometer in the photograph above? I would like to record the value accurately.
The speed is 83 mph
